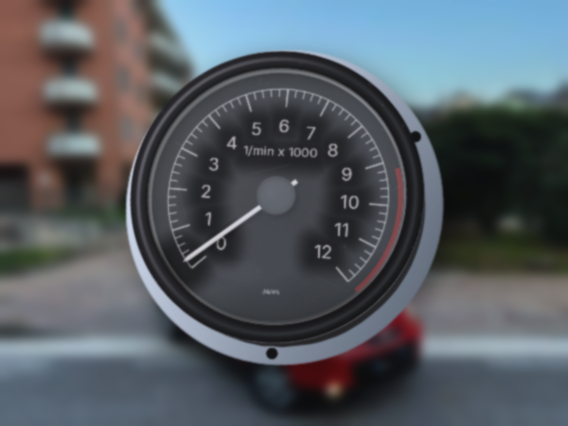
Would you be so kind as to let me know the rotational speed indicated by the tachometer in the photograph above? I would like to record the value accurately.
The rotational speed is 200 rpm
